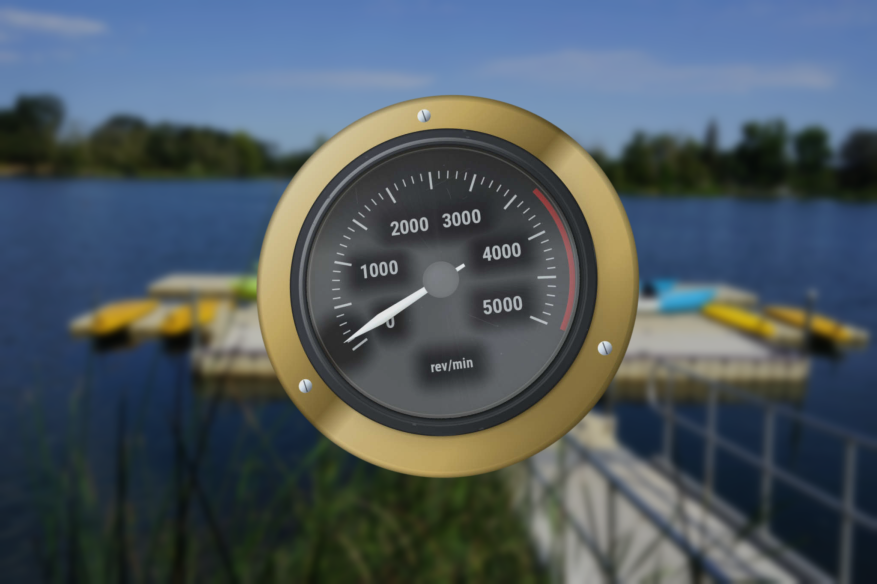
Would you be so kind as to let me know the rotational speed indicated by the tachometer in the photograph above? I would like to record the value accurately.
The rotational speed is 100 rpm
